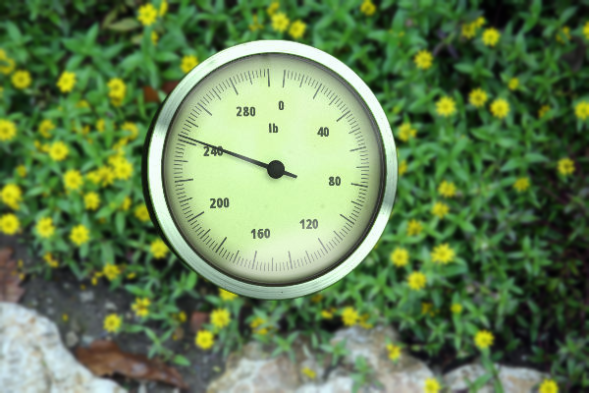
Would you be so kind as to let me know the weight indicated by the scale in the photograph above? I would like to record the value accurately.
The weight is 242 lb
